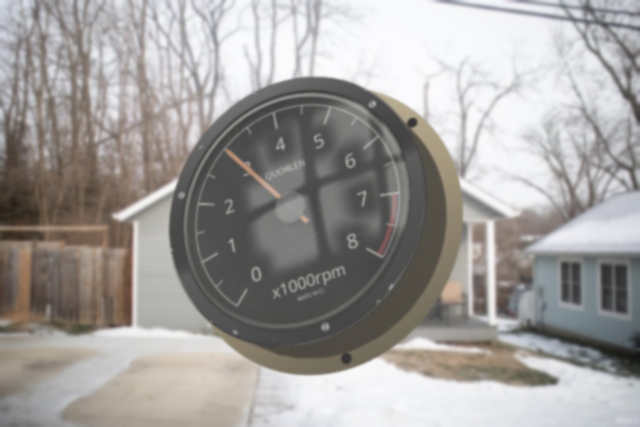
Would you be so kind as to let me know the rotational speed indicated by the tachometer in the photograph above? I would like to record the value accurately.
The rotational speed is 3000 rpm
